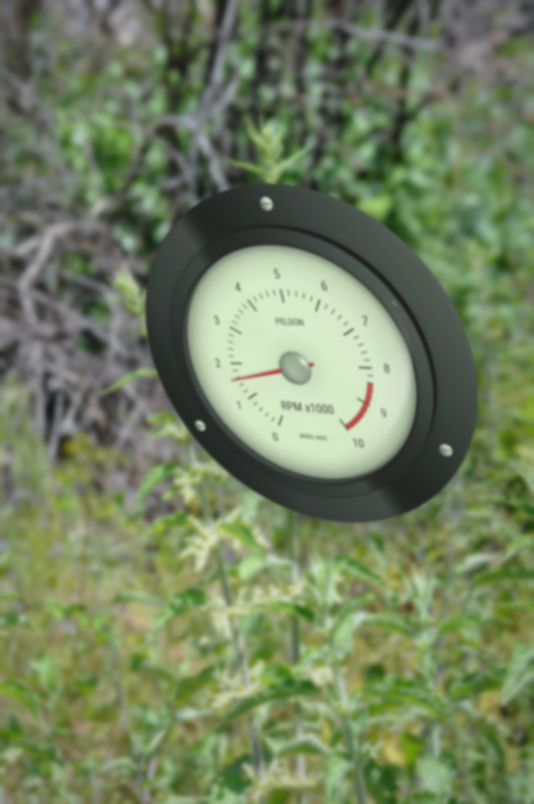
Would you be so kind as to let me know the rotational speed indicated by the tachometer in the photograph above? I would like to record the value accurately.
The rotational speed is 1600 rpm
